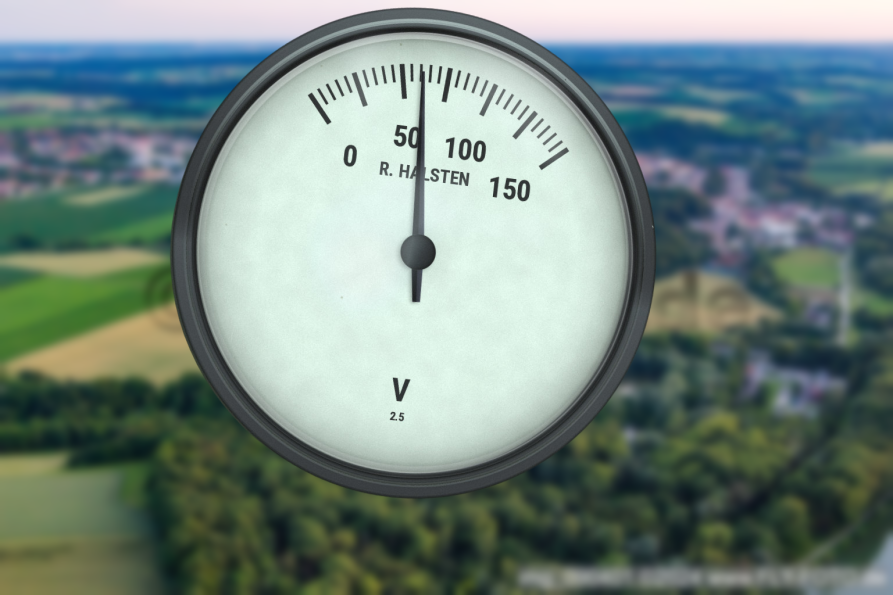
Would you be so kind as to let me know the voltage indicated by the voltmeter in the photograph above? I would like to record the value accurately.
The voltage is 60 V
